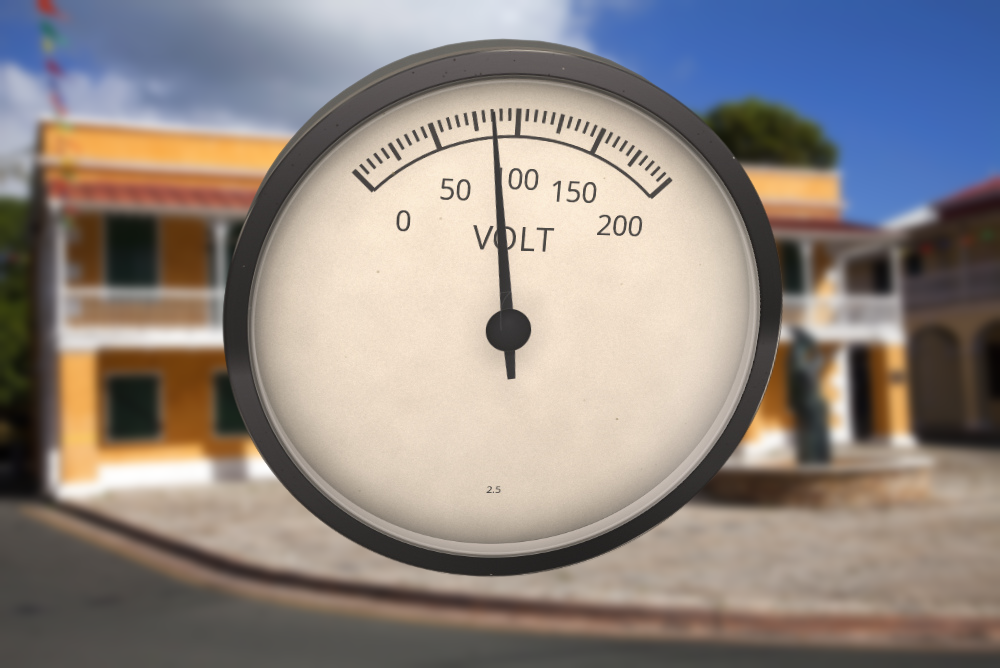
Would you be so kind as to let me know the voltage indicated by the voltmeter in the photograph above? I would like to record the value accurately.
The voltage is 85 V
